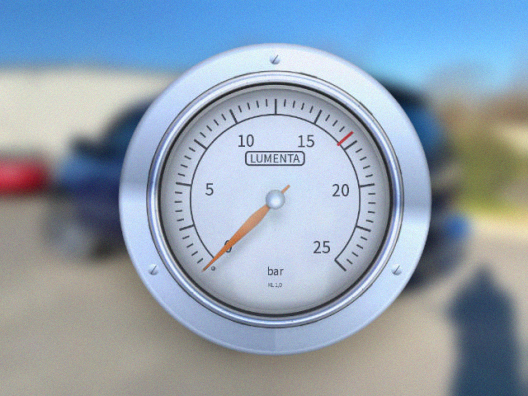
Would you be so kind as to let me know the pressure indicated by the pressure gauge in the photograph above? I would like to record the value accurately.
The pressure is 0 bar
